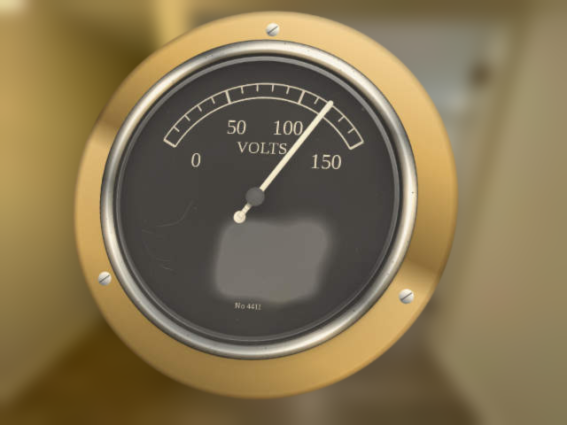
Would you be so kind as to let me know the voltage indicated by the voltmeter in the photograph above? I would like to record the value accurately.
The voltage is 120 V
